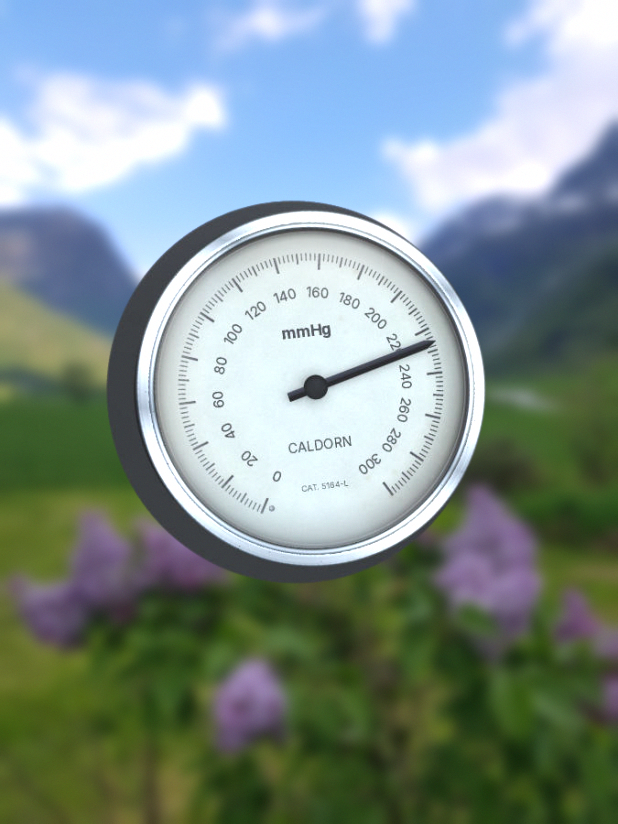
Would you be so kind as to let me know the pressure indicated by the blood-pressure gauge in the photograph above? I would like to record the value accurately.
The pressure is 226 mmHg
